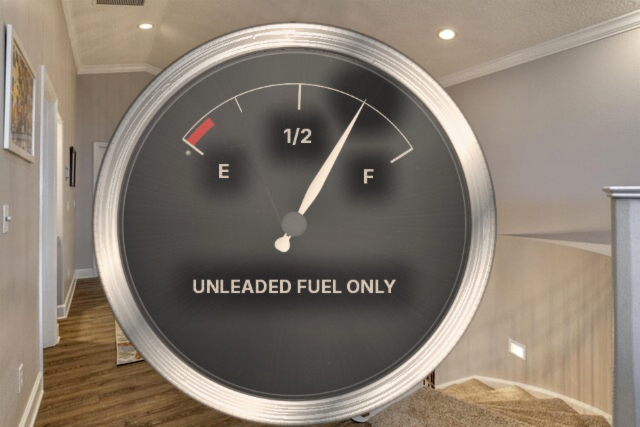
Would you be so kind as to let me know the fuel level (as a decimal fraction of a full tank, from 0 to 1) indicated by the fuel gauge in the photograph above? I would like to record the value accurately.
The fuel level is 0.75
